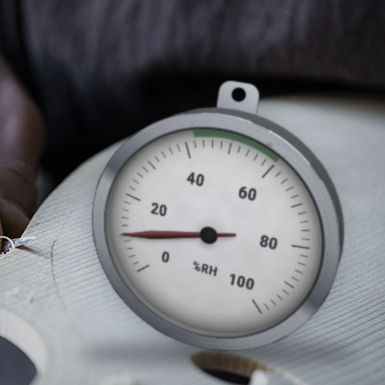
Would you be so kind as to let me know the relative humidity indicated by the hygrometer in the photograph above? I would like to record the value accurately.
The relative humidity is 10 %
